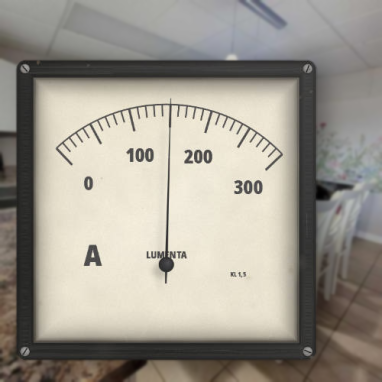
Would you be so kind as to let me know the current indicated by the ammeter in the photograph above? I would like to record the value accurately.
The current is 150 A
